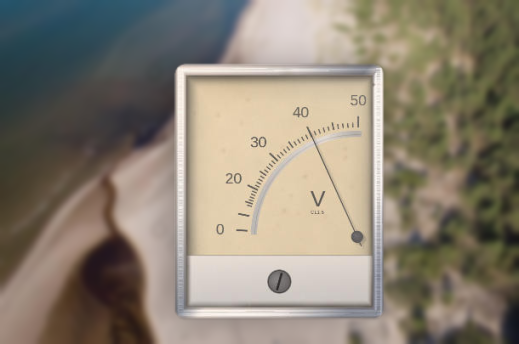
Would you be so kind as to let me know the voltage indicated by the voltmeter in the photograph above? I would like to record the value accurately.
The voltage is 40 V
